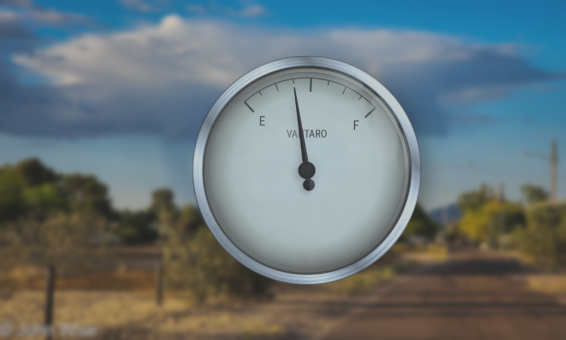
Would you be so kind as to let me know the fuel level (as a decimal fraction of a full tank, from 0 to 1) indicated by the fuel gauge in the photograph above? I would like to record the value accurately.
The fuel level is 0.375
